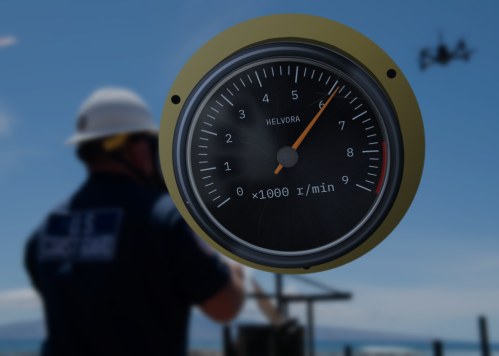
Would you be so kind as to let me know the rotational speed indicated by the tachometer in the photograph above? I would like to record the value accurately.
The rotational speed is 6100 rpm
